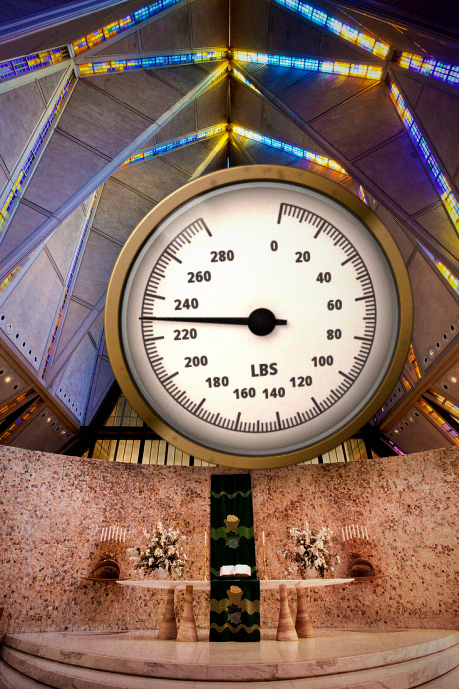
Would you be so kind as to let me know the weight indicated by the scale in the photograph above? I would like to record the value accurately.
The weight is 230 lb
